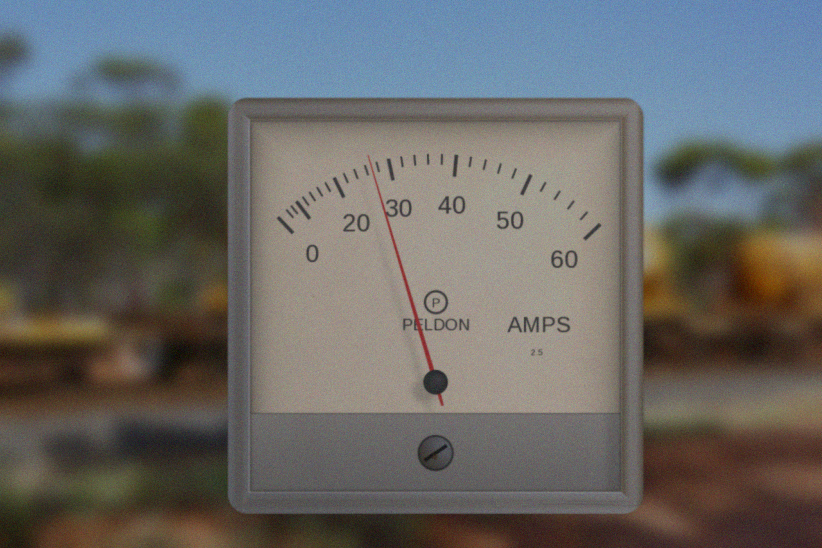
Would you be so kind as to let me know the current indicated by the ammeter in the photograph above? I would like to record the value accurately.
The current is 27 A
